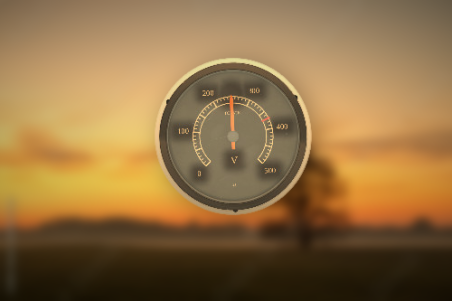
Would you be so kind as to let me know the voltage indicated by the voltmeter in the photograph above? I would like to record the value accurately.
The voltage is 250 V
